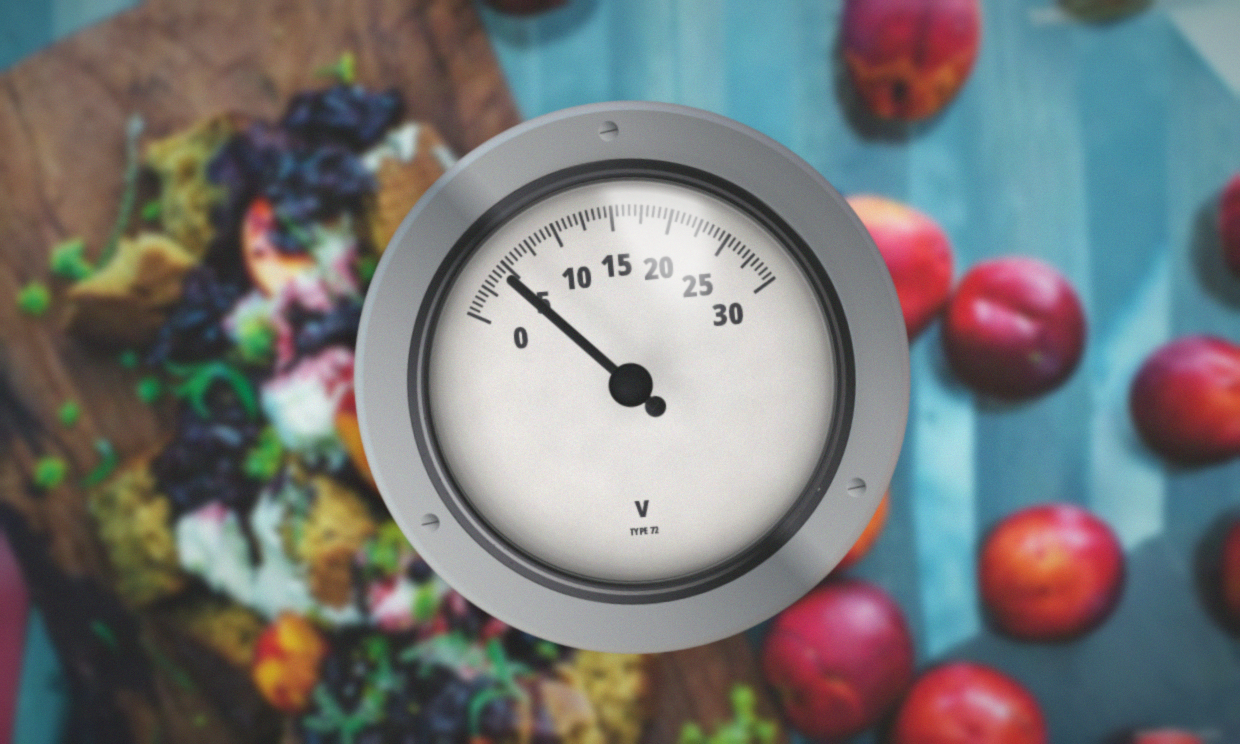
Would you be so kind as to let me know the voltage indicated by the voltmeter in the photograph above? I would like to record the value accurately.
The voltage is 4.5 V
